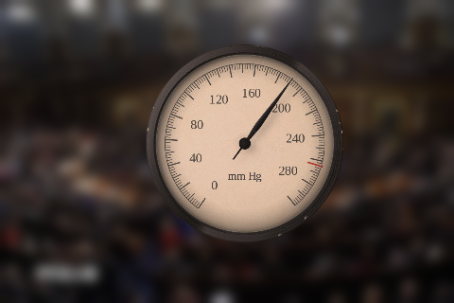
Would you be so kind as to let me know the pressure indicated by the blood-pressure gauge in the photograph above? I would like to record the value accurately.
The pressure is 190 mmHg
